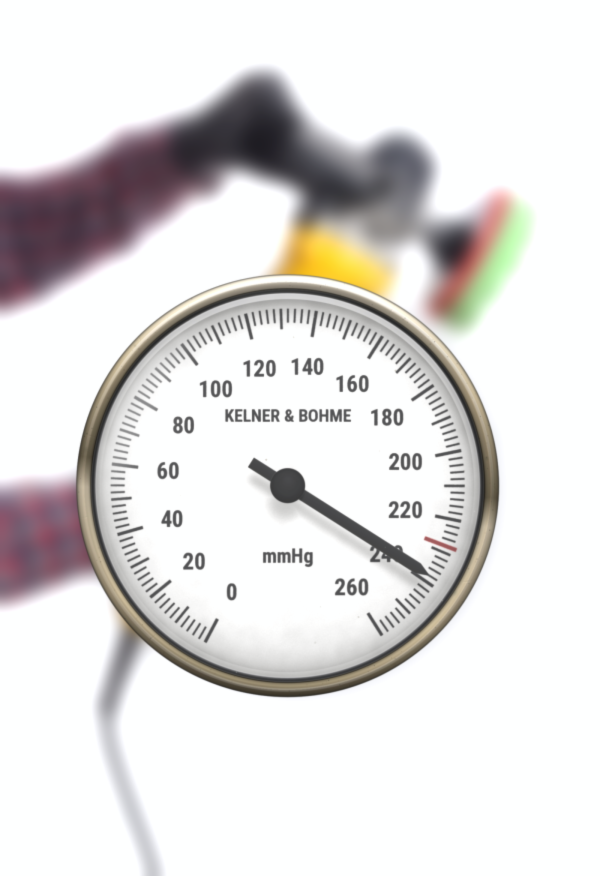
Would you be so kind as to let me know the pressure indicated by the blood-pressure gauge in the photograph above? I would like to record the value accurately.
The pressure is 238 mmHg
